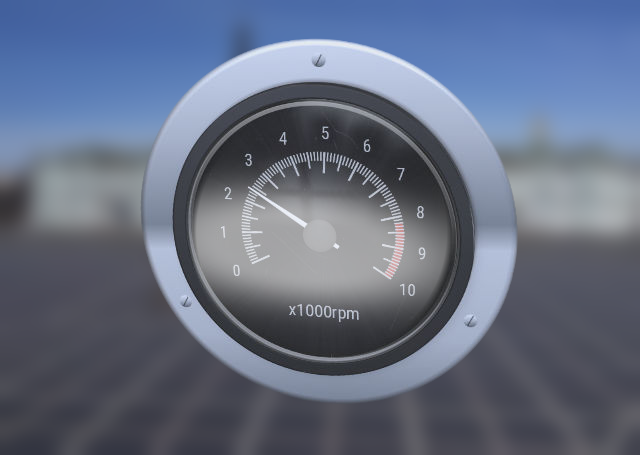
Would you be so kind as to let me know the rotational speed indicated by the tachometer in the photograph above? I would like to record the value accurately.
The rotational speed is 2500 rpm
